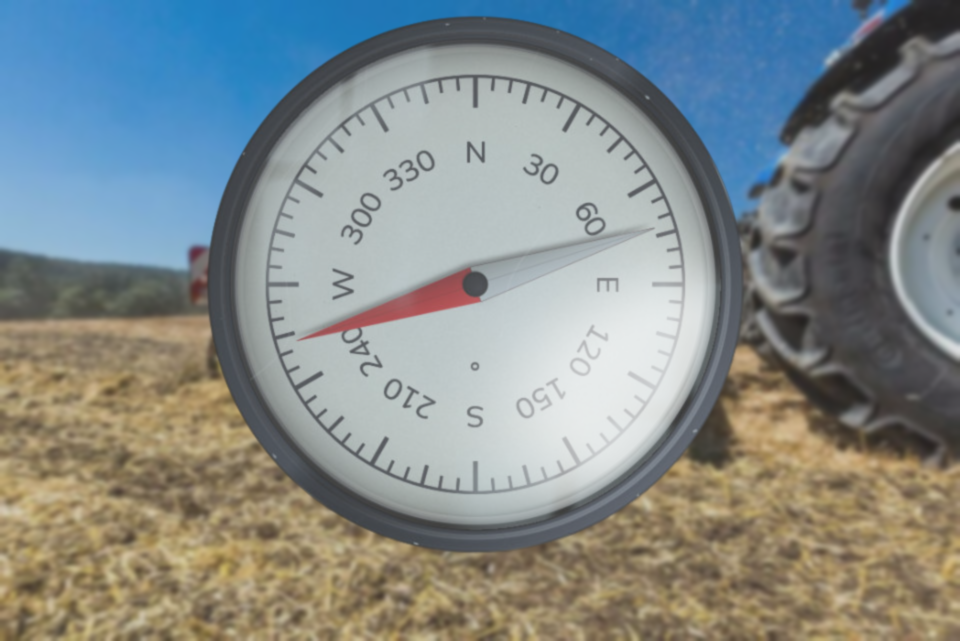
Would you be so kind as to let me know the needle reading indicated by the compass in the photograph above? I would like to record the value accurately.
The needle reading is 252.5 °
